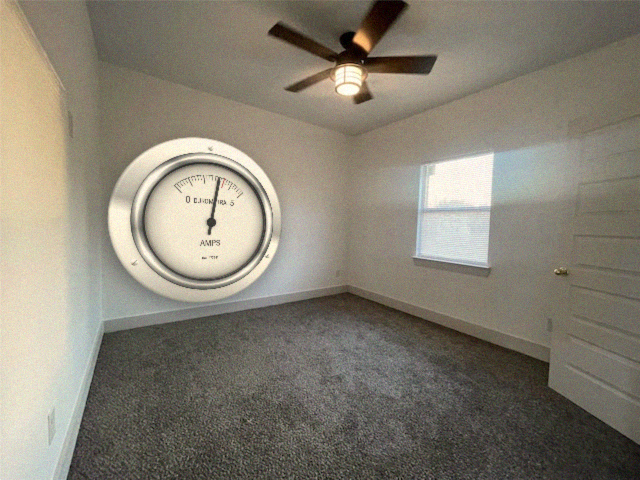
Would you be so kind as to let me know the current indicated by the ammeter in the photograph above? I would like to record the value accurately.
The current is 3 A
